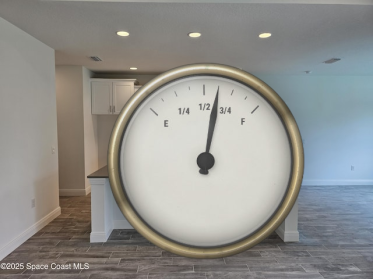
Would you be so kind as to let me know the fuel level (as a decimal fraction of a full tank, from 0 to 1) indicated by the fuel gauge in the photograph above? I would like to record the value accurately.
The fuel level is 0.625
